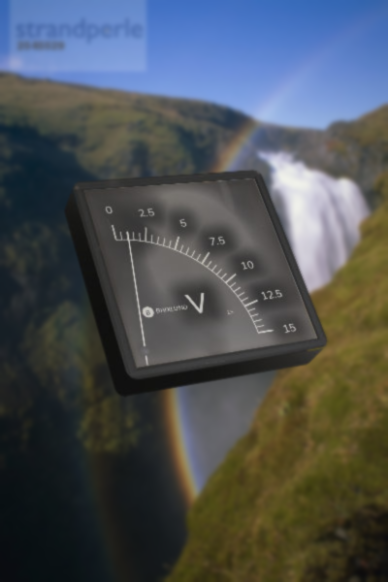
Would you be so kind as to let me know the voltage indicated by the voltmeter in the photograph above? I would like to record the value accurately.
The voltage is 1 V
